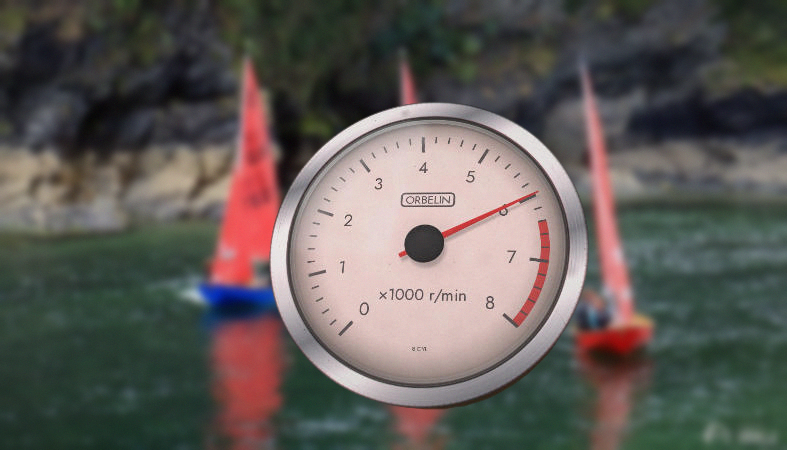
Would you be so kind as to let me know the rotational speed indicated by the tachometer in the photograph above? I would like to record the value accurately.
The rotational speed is 6000 rpm
